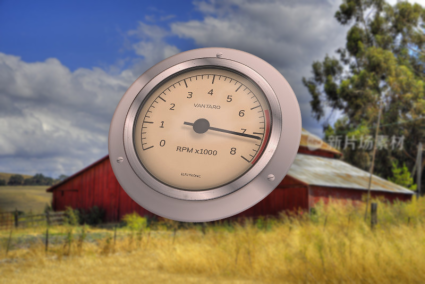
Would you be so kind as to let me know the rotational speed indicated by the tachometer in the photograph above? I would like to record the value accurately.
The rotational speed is 7200 rpm
